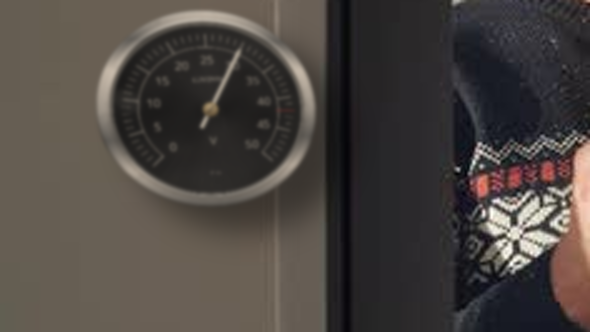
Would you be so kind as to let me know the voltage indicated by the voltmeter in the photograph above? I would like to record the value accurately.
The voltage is 30 V
